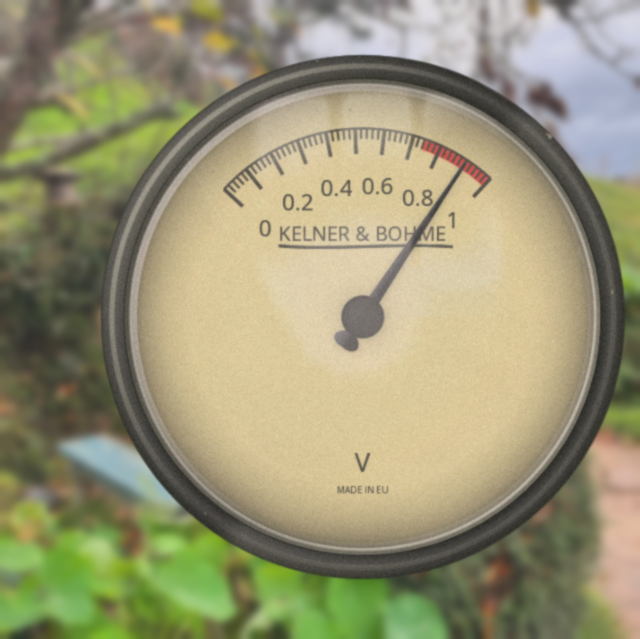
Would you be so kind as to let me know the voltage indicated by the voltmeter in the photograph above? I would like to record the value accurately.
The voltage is 0.9 V
